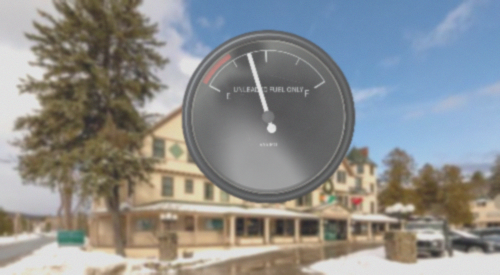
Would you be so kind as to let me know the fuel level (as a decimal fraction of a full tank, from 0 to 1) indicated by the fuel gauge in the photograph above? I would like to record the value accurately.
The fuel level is 0.375
